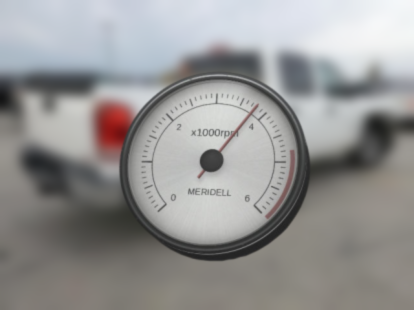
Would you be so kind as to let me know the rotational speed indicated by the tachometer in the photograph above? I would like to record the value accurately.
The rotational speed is 3800 rpm
